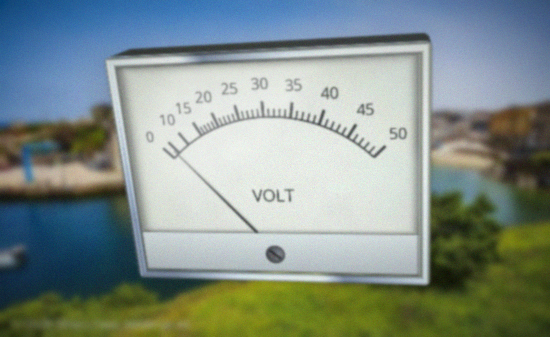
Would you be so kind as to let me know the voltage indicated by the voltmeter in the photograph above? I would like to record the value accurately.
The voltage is 5 V
